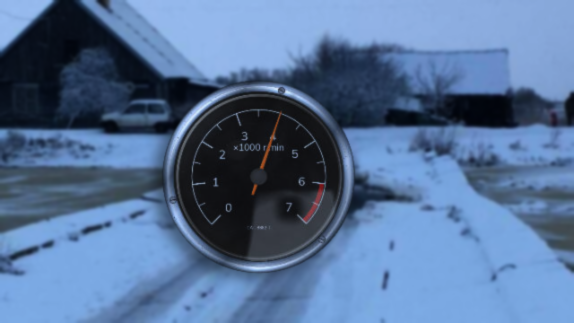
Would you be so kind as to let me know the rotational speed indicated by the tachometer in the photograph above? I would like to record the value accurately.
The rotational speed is 4000 rpm
